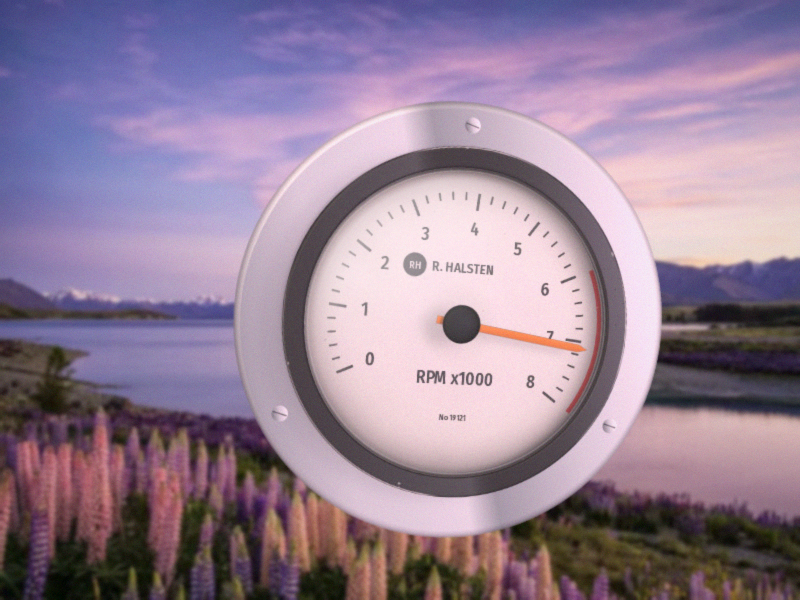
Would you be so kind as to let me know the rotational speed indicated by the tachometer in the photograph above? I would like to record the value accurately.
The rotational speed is 7100 rpm
